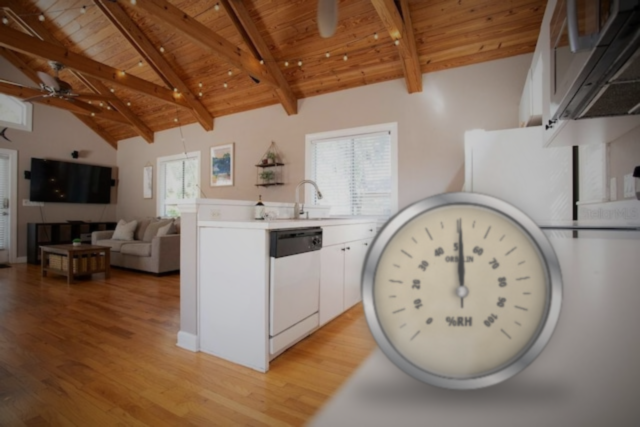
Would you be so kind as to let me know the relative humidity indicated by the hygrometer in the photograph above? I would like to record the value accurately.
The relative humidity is 50 %
